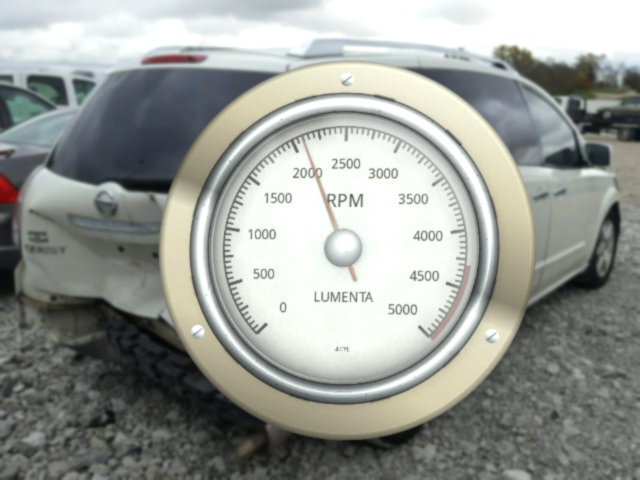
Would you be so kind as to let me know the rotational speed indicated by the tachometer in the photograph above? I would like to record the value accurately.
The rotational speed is 2100 rpm
